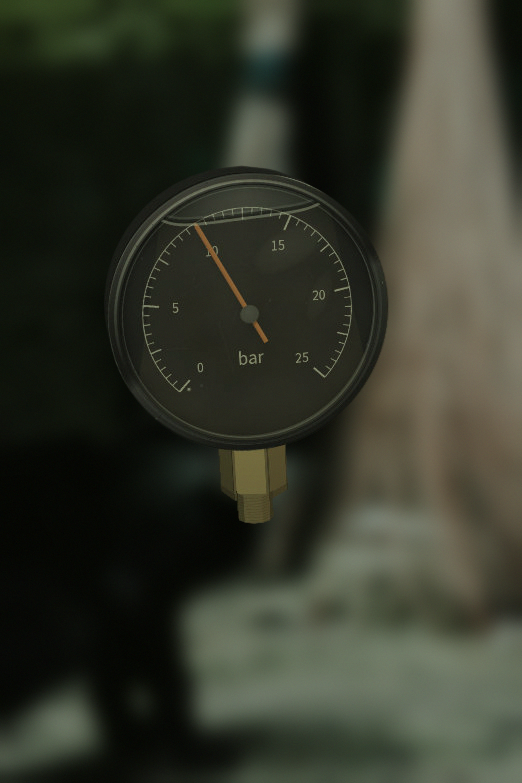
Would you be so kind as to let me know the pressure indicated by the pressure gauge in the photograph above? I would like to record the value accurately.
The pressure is 10 bar
